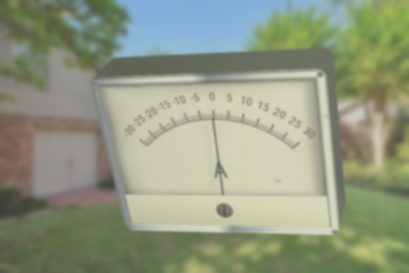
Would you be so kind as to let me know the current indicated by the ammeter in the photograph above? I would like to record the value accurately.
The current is 0 A
